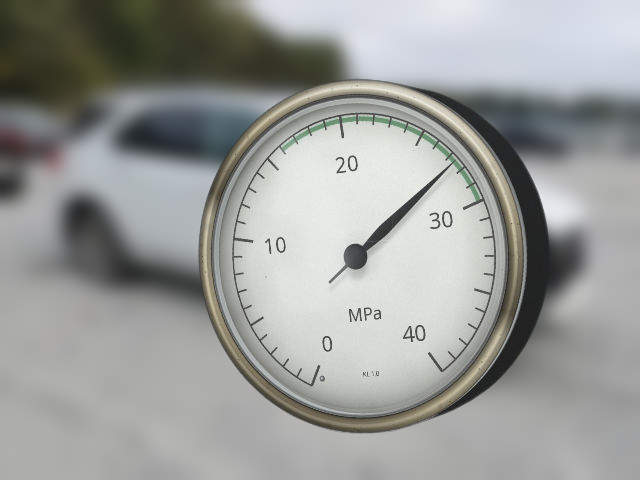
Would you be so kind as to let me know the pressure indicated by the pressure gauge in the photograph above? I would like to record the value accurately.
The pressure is 27.5 MPa
